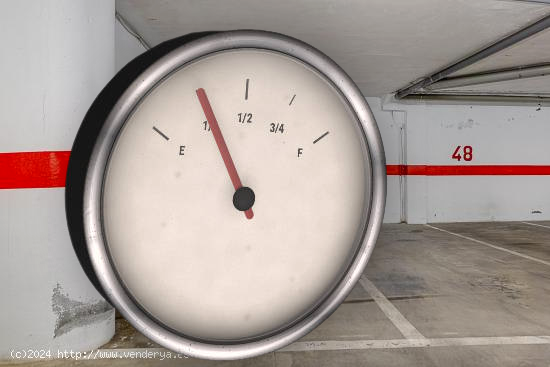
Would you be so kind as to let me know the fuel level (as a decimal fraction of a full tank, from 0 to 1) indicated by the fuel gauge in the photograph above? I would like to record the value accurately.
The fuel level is 0.25
